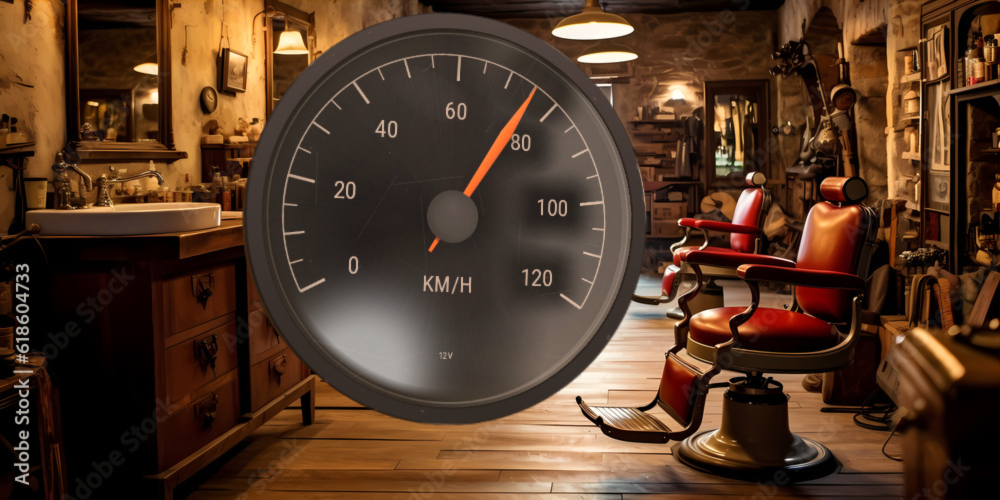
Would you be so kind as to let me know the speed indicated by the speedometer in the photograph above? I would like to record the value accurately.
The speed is 75 km/h
